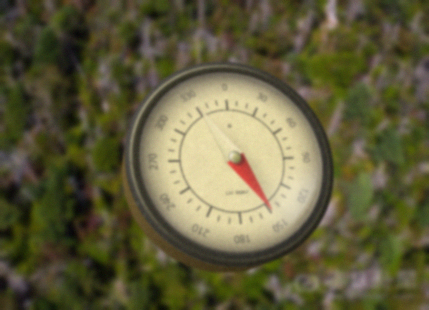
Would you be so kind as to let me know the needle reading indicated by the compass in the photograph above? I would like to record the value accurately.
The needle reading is 150 °
